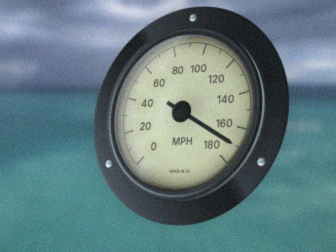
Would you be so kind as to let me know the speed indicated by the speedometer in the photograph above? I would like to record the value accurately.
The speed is 170 mph
